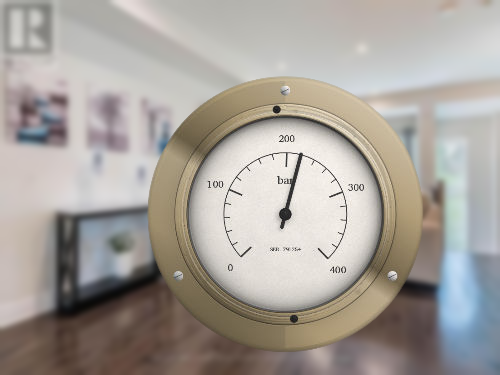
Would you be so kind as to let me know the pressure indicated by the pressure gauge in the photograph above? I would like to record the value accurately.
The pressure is 220 bar
